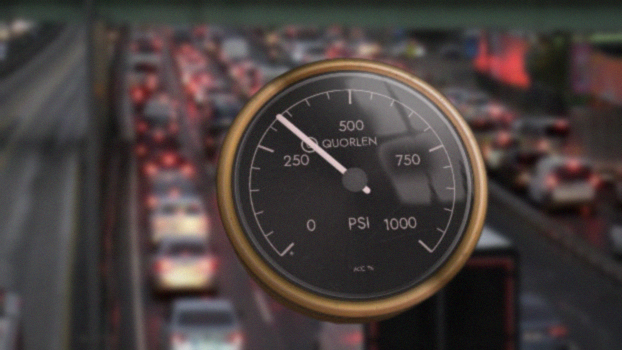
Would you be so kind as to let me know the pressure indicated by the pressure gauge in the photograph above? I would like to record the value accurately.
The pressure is 325 psi
